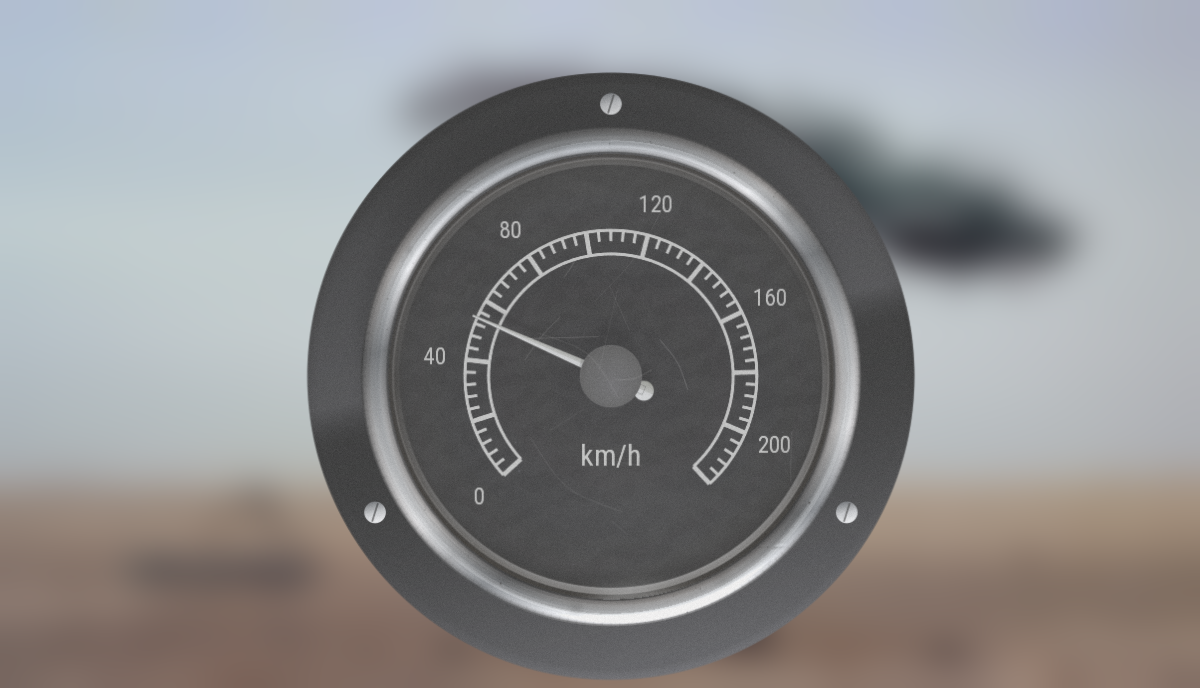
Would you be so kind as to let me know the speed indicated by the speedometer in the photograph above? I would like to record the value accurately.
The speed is 54 km/h
